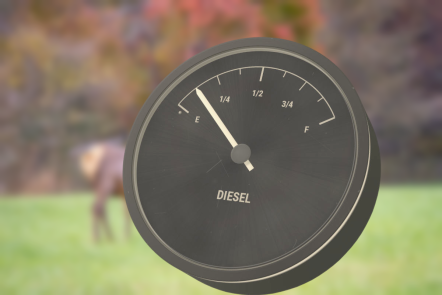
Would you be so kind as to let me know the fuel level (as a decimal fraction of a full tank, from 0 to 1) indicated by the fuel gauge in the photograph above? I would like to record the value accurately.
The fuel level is 0.125
